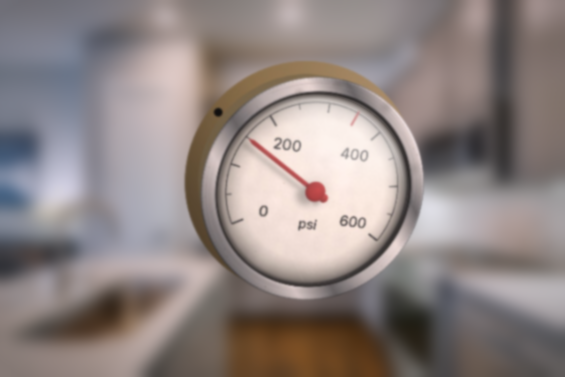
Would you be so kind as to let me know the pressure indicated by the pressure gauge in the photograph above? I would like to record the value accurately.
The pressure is 150 psi
